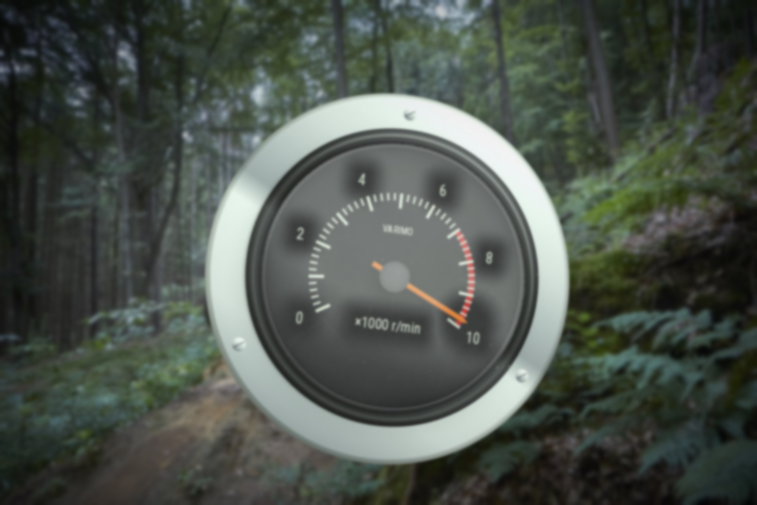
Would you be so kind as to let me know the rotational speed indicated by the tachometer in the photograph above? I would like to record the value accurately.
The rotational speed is 9800 rpm
